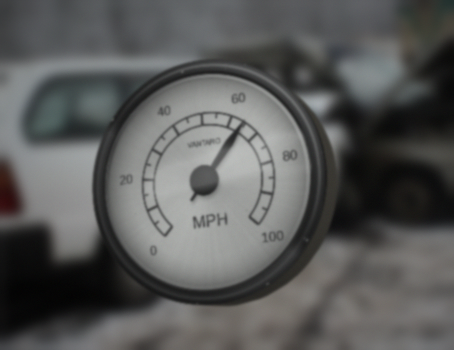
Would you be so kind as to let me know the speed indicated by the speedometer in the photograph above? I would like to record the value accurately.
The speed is 65 mph
